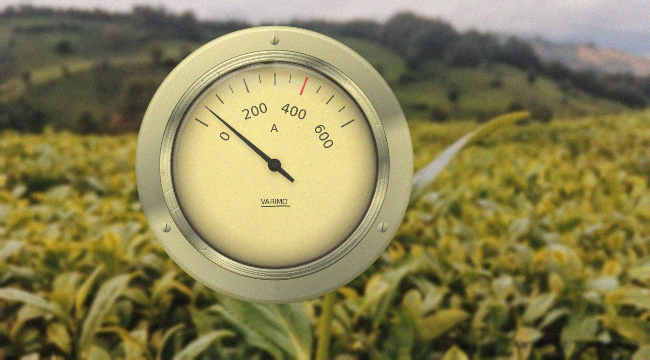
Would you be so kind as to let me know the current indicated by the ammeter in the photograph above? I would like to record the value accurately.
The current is 50 A
